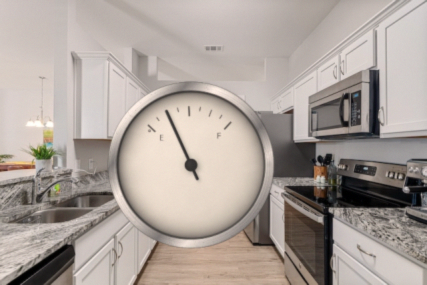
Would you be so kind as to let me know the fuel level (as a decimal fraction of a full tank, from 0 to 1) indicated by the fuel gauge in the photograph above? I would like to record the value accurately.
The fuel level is 0.25
